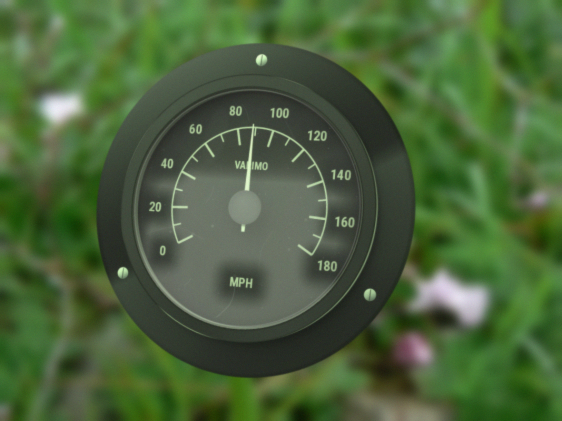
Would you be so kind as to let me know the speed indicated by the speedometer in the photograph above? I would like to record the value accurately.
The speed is 90 mph
